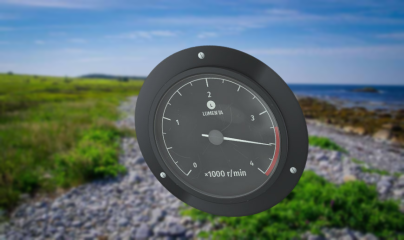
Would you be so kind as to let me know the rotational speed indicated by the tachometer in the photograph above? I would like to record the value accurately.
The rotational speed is 3500 rpm
